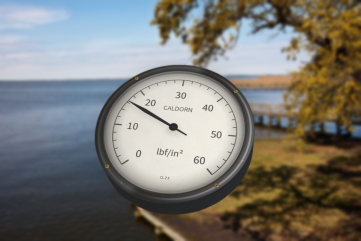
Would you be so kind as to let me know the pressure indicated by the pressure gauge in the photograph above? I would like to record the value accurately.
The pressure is 16 psi
